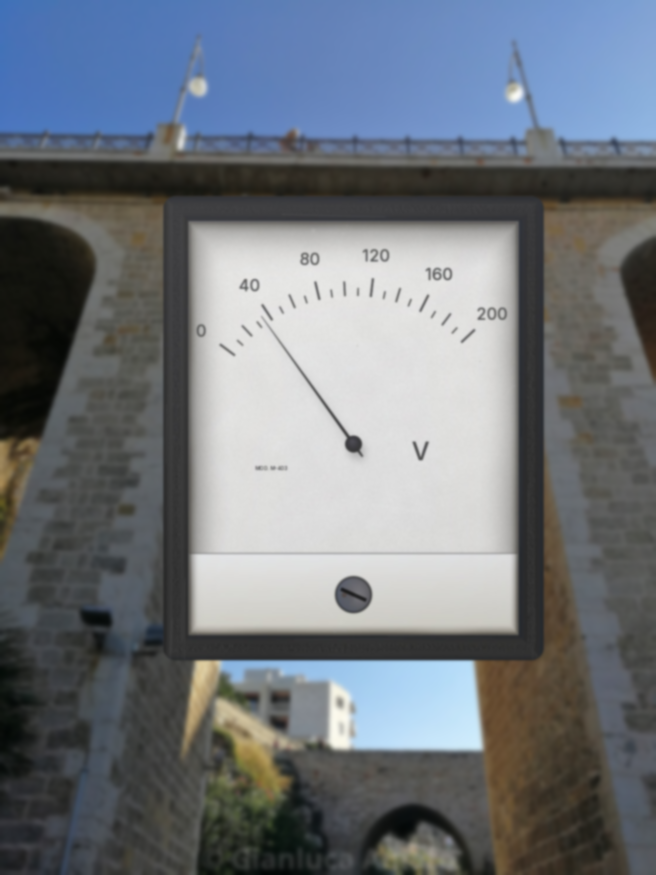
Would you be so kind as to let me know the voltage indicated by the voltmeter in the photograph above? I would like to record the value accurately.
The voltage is 35 V
